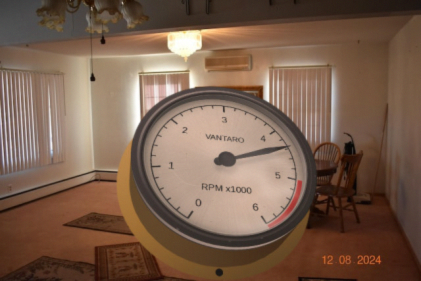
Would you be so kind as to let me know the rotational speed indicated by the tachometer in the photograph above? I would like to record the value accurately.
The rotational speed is 4400 rpm
